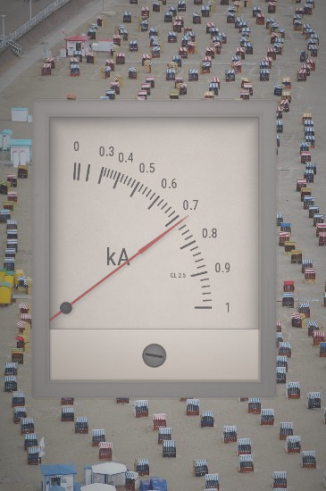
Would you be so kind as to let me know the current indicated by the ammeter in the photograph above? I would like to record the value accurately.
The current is 0.72 kA
